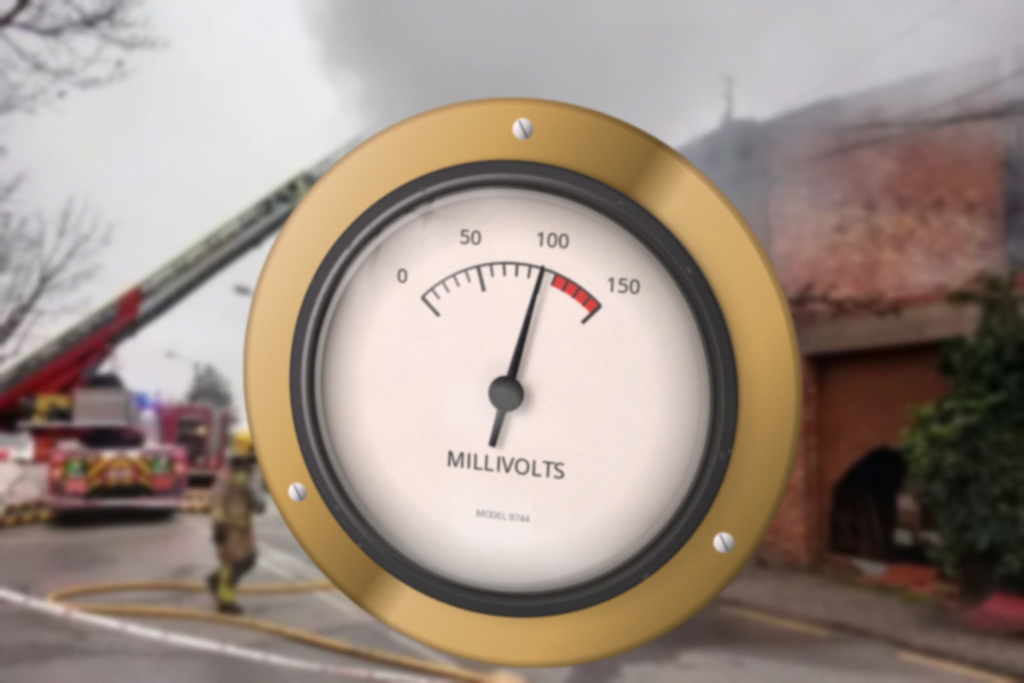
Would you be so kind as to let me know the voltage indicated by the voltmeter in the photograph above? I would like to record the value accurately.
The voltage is 100 mV
